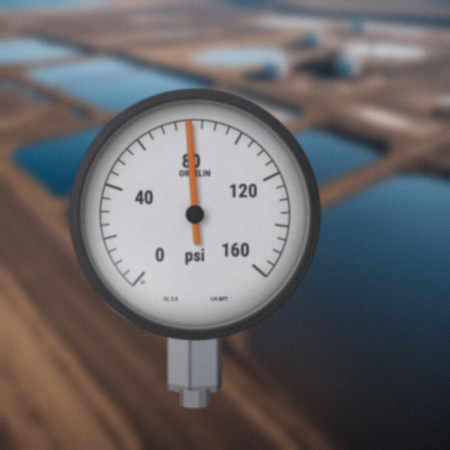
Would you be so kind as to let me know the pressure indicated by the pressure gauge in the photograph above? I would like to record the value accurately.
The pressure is 80 psi
